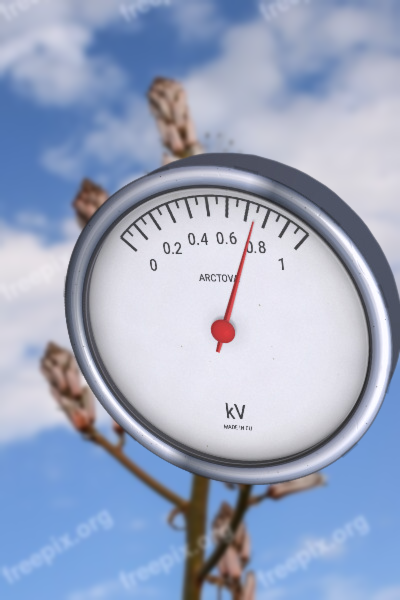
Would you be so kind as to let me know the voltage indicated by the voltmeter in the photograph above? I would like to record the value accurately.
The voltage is 0.75 kV
